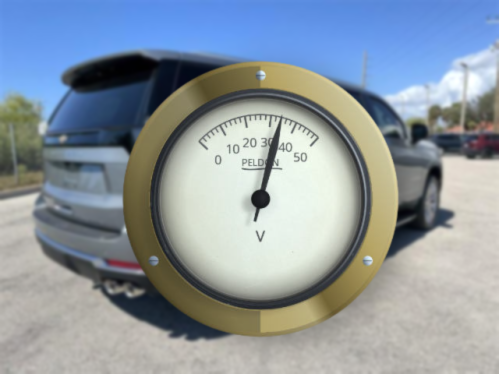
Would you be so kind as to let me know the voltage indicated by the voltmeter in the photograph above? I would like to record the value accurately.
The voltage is 34 V
